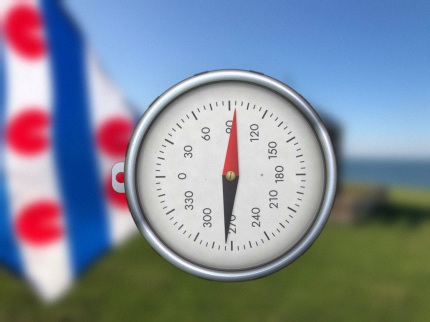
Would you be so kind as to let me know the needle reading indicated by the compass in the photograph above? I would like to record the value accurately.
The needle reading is 95 °
